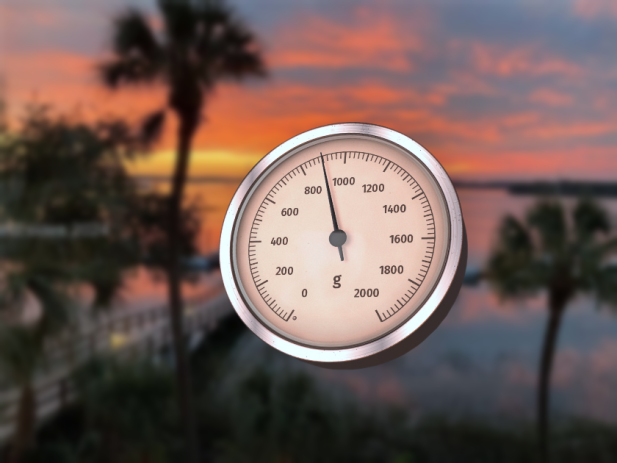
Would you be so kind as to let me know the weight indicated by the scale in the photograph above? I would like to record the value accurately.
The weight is 900 g
